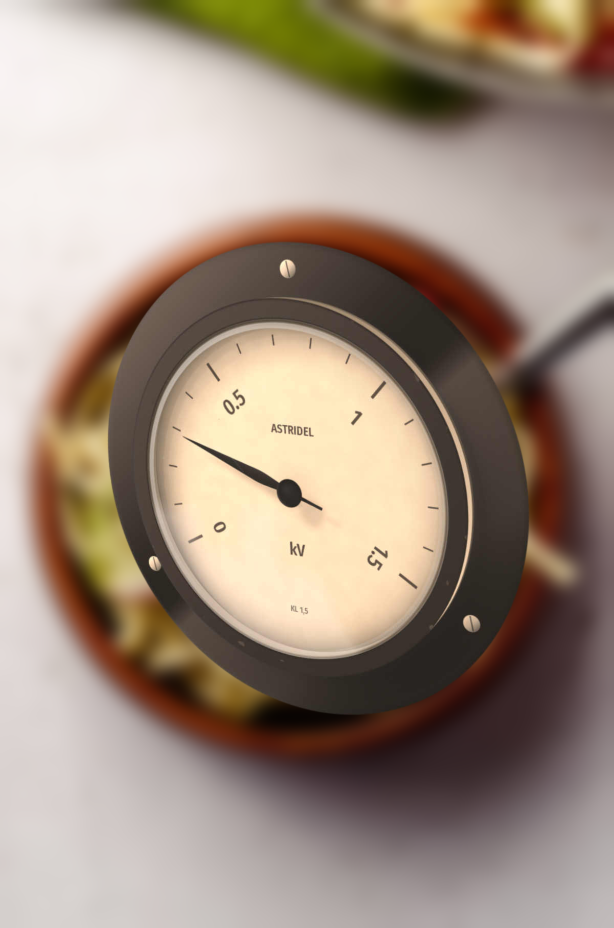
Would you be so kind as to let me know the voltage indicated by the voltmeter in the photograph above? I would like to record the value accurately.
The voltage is 0.3 kV
